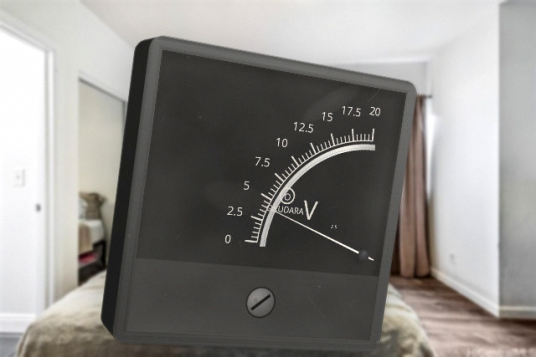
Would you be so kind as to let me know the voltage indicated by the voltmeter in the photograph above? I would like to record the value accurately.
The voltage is 4 V
